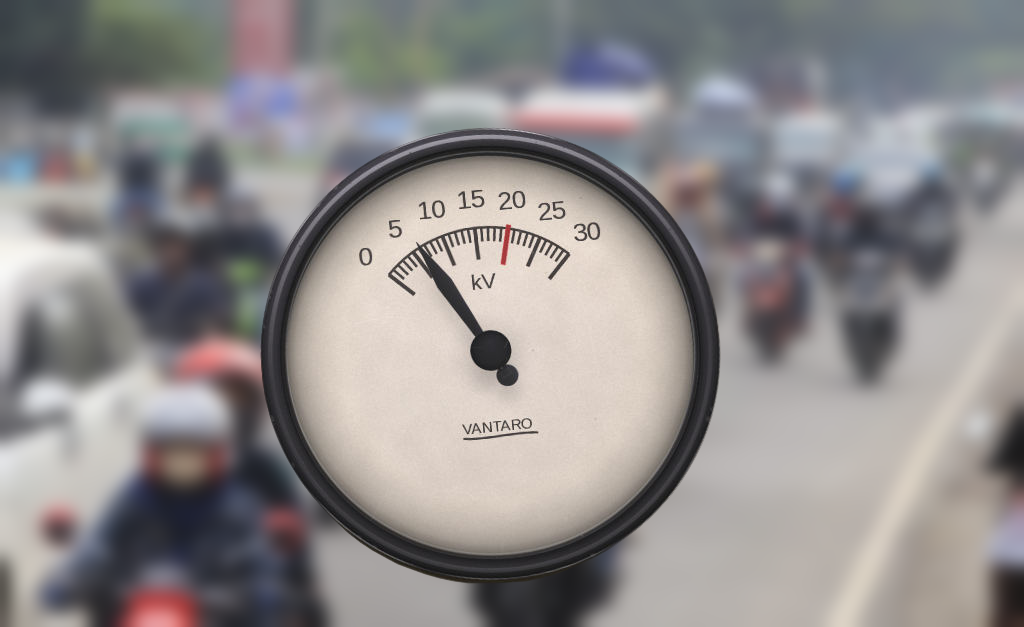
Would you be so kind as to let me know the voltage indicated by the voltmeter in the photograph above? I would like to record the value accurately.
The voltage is 6 kV
